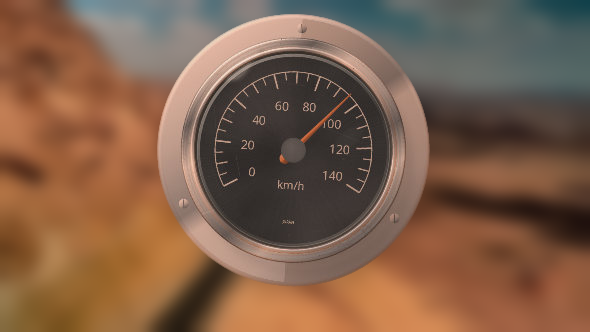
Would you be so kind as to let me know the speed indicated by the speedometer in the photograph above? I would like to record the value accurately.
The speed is 95 km/h
